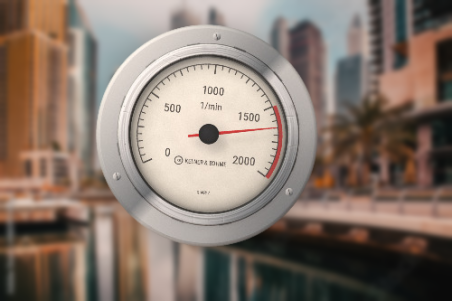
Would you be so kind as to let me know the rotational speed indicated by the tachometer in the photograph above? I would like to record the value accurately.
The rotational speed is 1650 rpm
